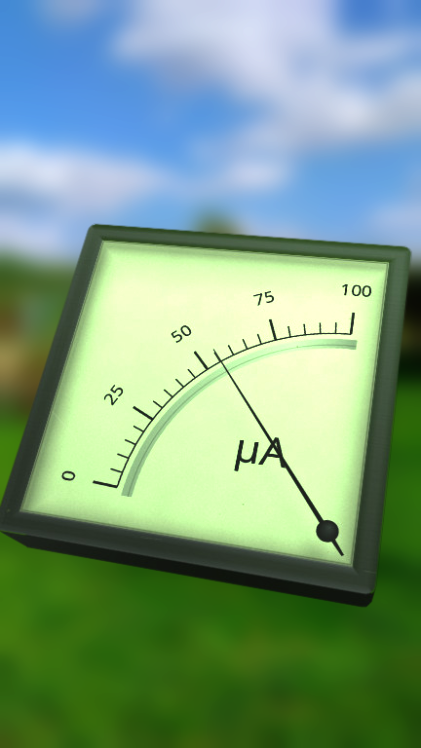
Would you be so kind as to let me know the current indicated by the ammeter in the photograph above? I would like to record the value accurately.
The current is 55 µA
